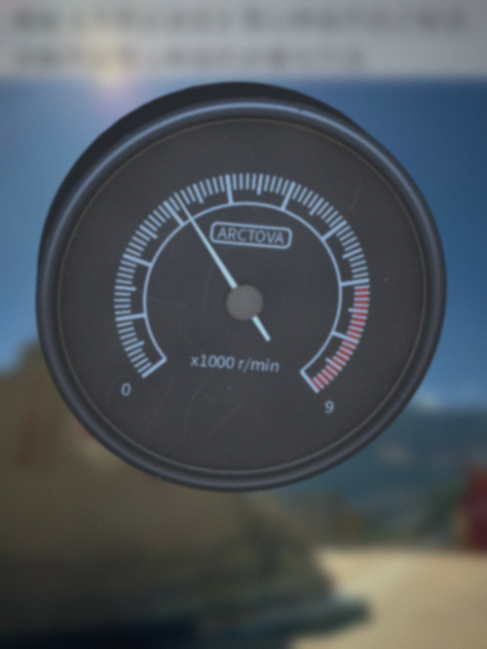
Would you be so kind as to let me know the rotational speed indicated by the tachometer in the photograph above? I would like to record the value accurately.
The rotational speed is 3200 rpm
